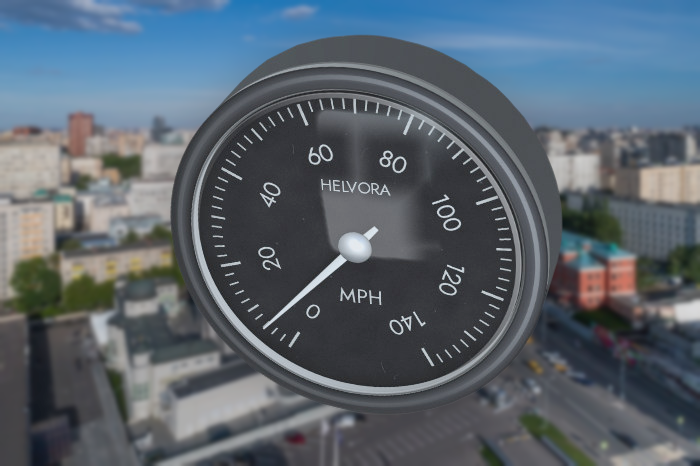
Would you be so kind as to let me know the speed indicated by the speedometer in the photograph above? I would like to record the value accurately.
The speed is 6 mph
